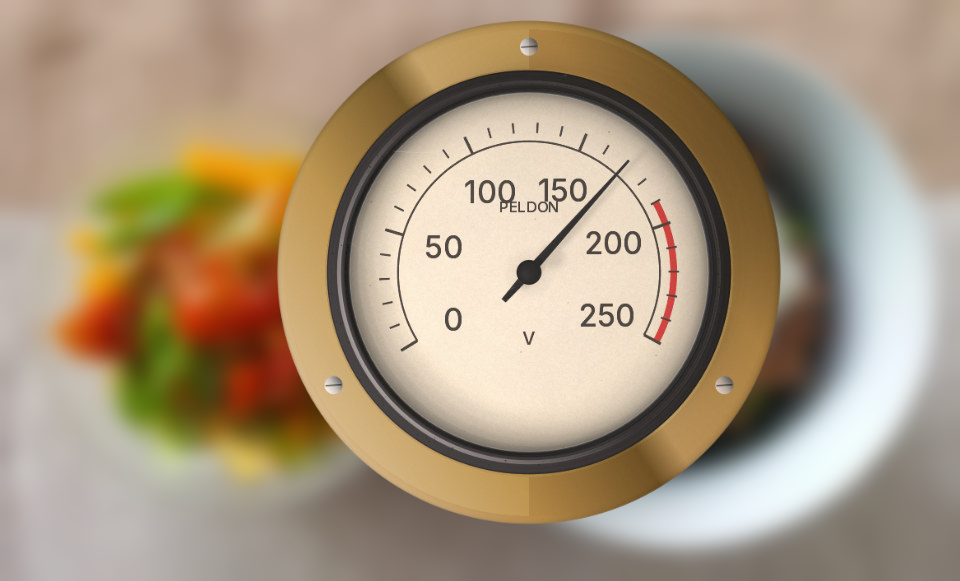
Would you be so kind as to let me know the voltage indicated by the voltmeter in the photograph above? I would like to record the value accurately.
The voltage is 170 V
